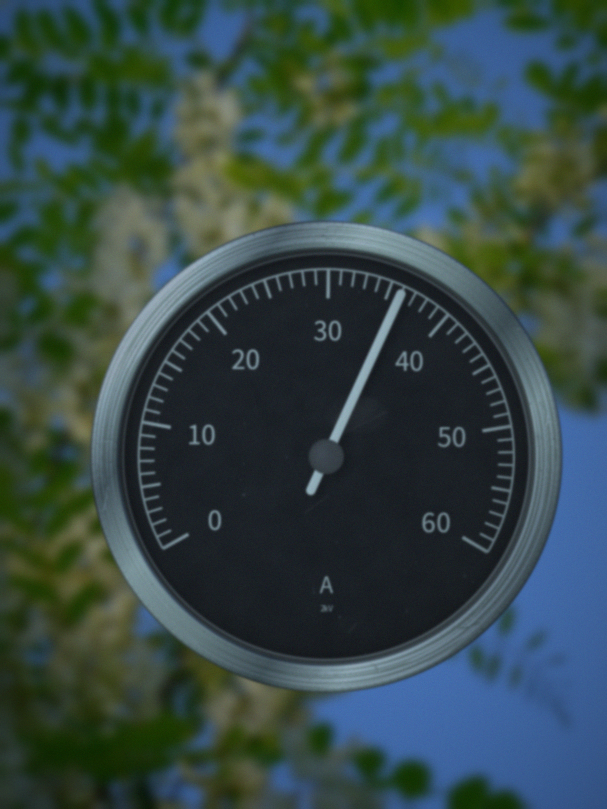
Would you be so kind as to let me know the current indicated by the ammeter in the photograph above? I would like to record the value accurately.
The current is 36 A
